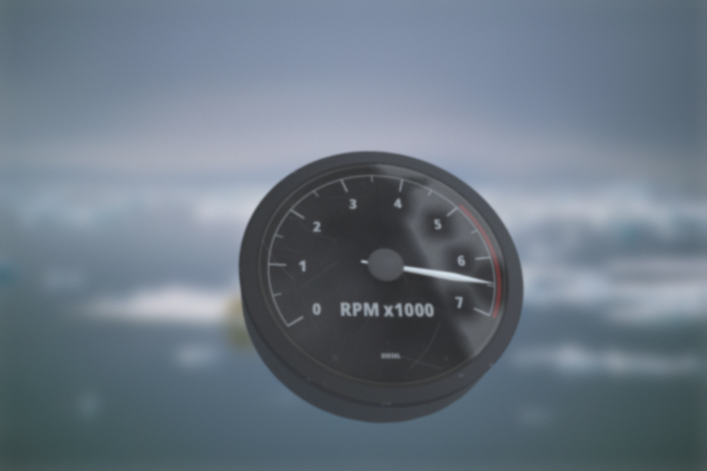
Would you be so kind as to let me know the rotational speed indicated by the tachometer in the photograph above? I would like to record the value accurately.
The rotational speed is 6500 rpm
